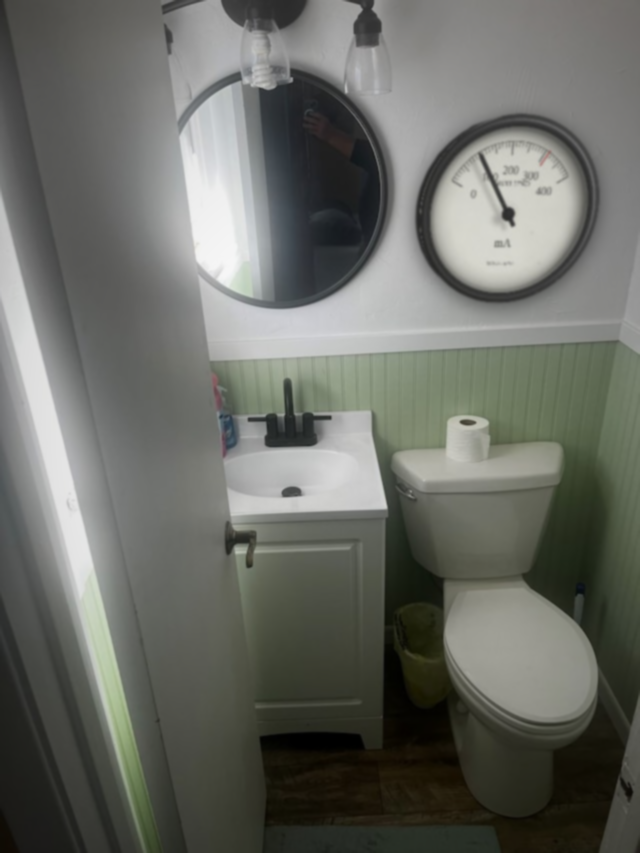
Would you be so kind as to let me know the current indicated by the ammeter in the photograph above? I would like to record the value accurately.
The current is 100 mA
